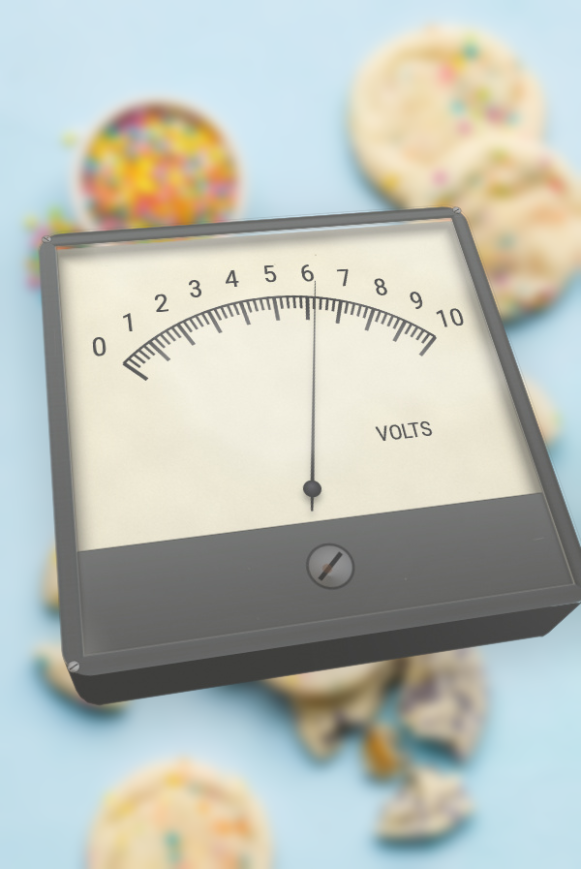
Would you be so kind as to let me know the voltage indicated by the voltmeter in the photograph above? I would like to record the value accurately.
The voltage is 6.2 V
